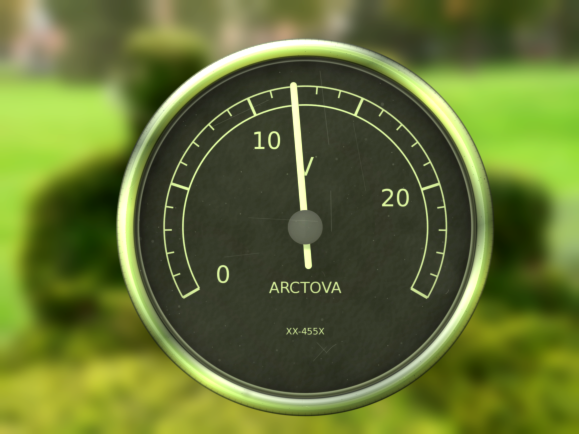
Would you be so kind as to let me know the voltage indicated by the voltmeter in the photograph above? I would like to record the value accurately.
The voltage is 12 V
